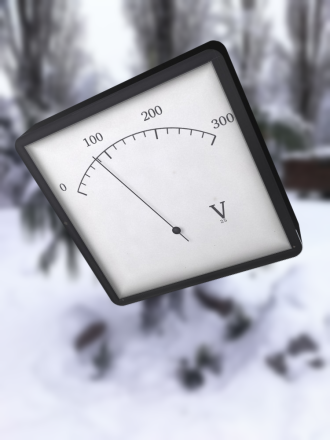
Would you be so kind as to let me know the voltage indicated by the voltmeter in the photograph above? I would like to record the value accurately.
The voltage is 80 V
